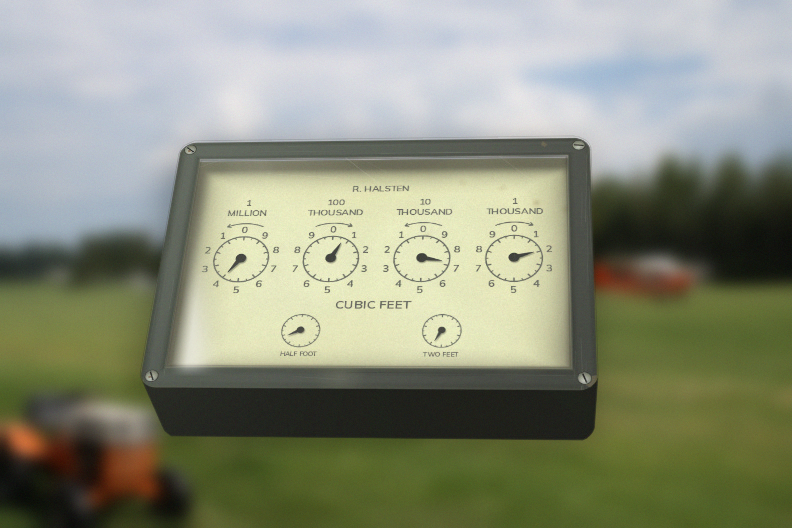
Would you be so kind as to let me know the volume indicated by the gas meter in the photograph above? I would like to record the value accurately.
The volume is 407200 ft³
